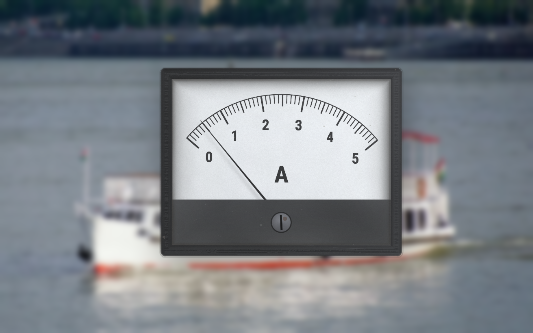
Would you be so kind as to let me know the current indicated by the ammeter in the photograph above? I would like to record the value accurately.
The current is 0.5 A
